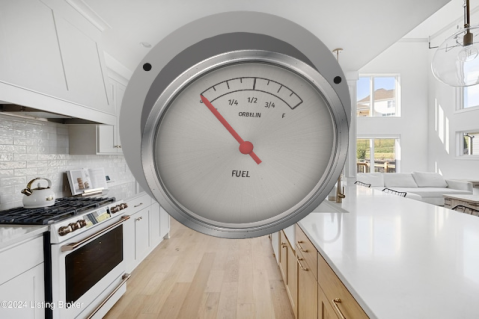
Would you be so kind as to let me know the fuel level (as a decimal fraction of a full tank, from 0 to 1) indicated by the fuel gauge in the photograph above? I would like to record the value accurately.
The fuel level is 0
